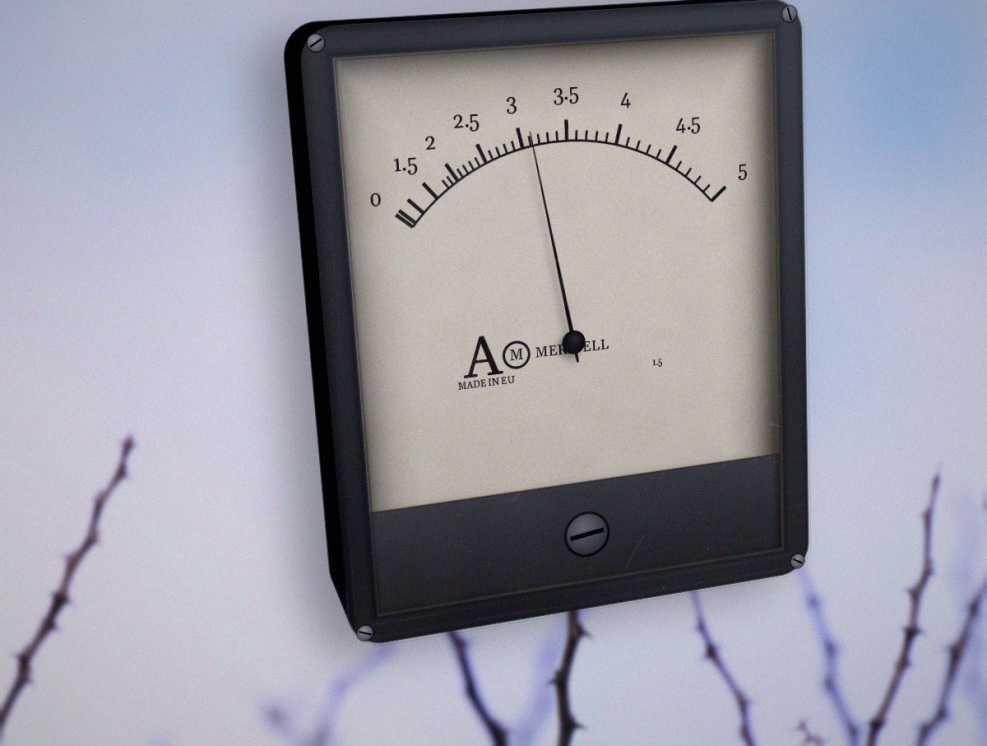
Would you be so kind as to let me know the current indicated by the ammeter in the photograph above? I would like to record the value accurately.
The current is 3.1 A
